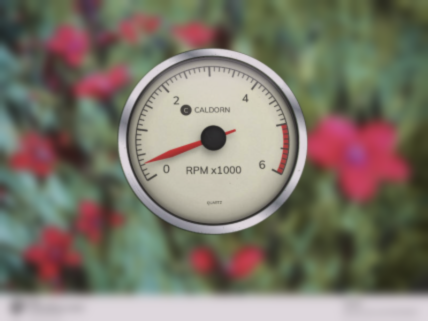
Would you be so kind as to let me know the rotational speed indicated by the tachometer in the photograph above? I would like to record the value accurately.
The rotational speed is 300 rpm
